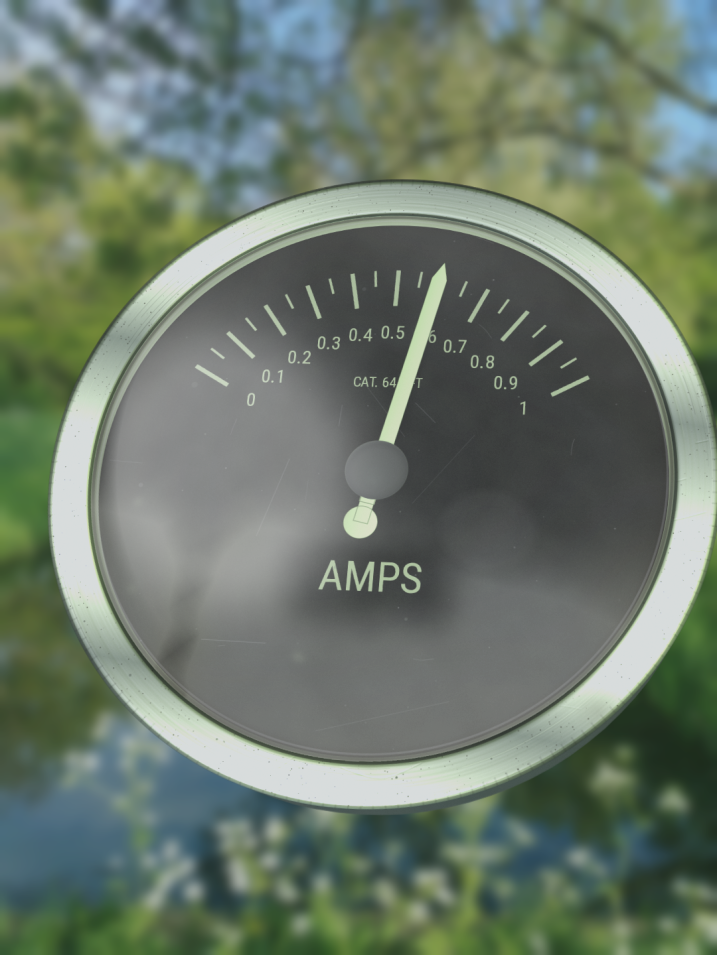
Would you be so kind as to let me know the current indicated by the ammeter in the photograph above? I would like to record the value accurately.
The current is 0.6 A
